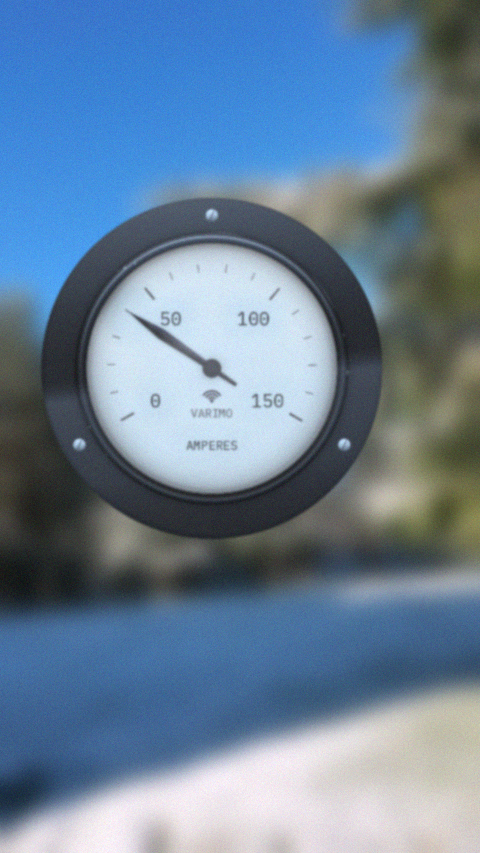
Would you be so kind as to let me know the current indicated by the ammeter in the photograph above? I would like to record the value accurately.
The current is 40 A
